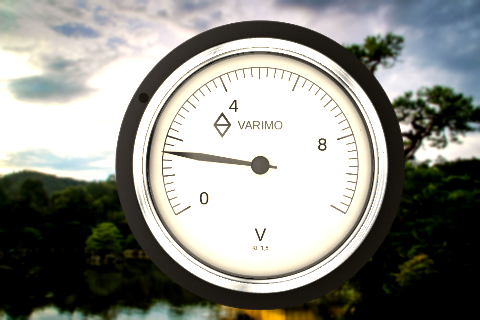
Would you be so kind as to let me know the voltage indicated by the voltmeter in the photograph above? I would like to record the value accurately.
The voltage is 1.6 V
